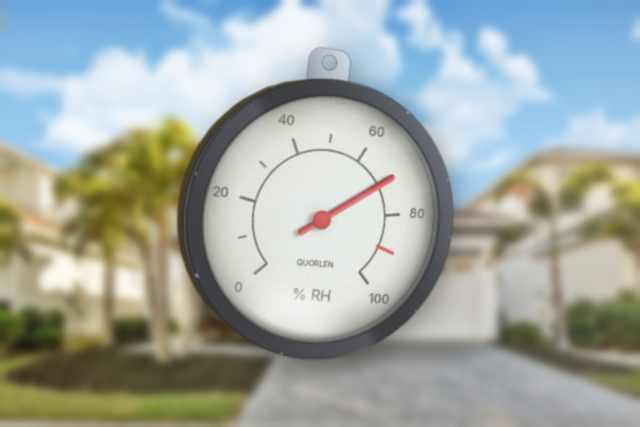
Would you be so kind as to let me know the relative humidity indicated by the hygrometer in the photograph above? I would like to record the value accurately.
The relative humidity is 70 %
